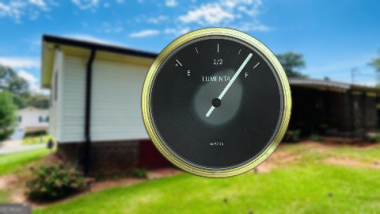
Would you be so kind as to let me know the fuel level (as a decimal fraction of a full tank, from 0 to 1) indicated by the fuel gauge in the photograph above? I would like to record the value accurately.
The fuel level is 0.875
